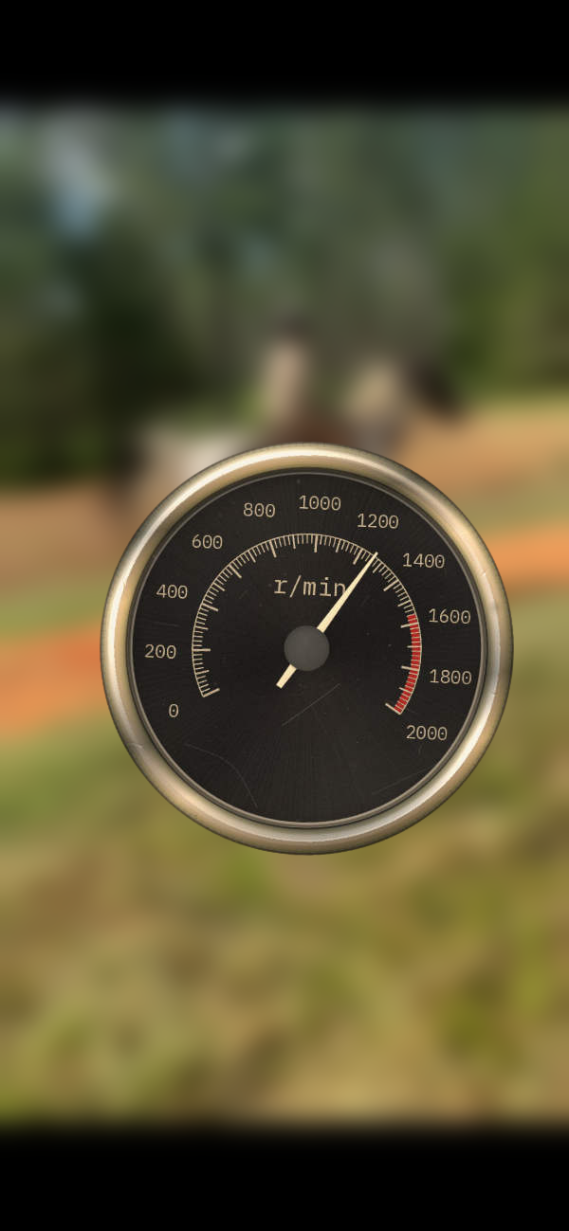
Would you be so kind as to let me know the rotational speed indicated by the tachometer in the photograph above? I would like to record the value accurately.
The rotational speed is 1260 rpm
